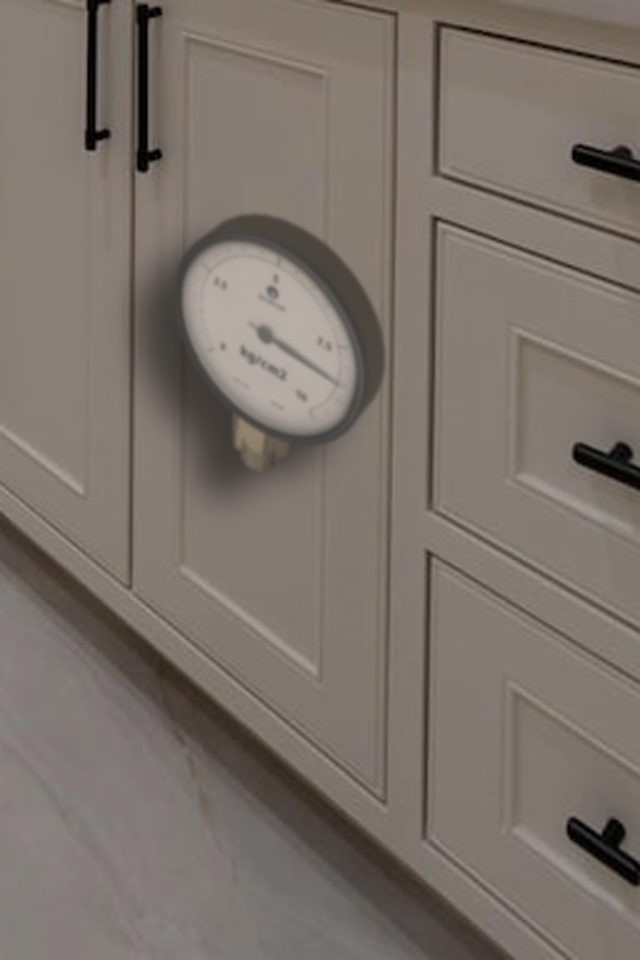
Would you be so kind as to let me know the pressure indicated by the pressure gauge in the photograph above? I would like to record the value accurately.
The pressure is 8.5 kg/cm²
